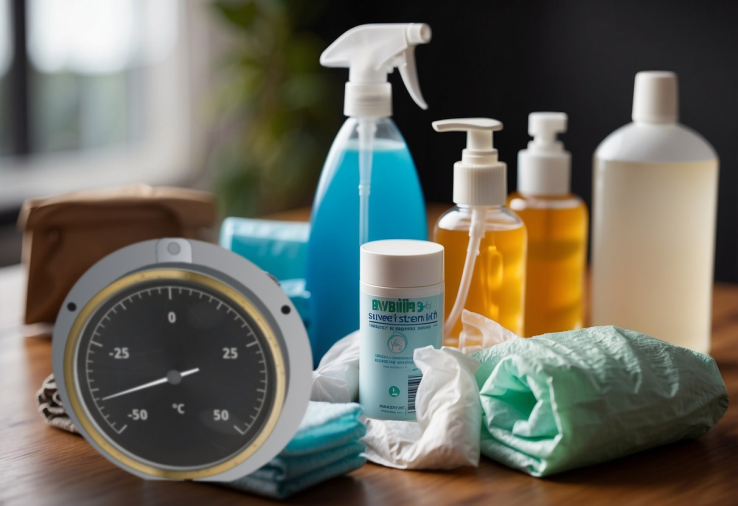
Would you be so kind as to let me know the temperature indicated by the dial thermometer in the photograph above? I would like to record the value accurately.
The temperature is -40 °C
